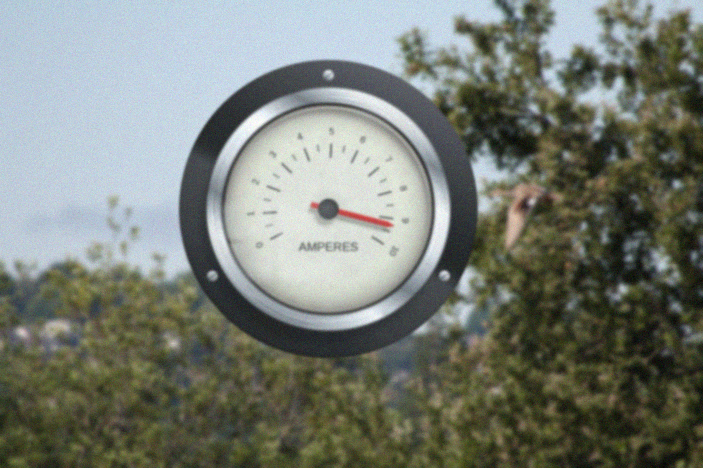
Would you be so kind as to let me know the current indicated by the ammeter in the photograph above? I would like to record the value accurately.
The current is 9.25 A
